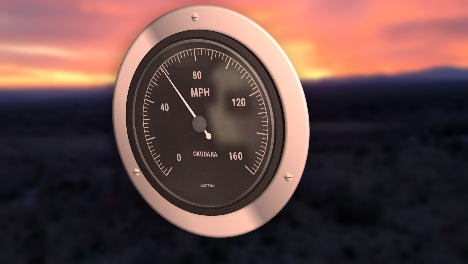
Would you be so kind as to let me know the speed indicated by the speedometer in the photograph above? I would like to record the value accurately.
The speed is 60 mph
